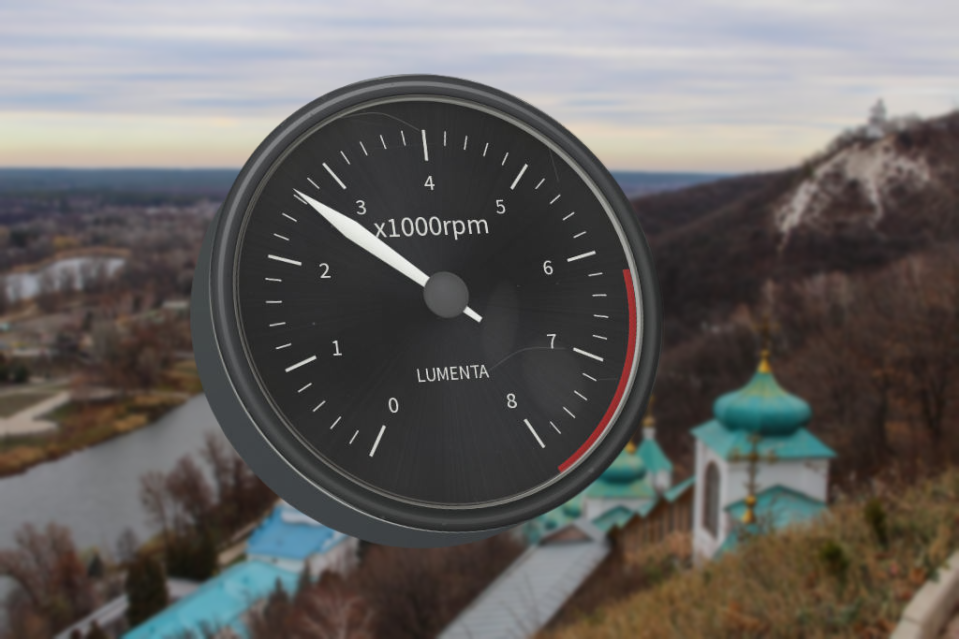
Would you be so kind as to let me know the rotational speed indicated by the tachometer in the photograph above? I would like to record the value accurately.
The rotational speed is 2600 rpm
